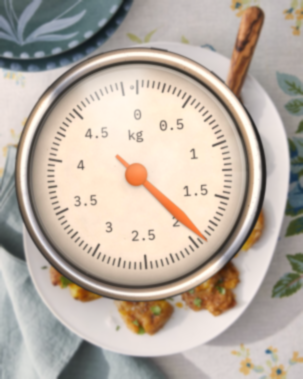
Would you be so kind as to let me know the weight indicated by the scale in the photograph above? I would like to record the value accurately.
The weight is 1.9 kg
